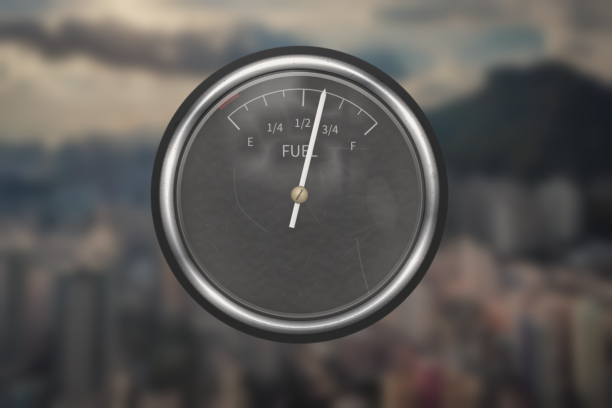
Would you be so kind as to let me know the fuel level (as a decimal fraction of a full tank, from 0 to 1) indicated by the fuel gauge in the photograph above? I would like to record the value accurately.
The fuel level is 0.625
